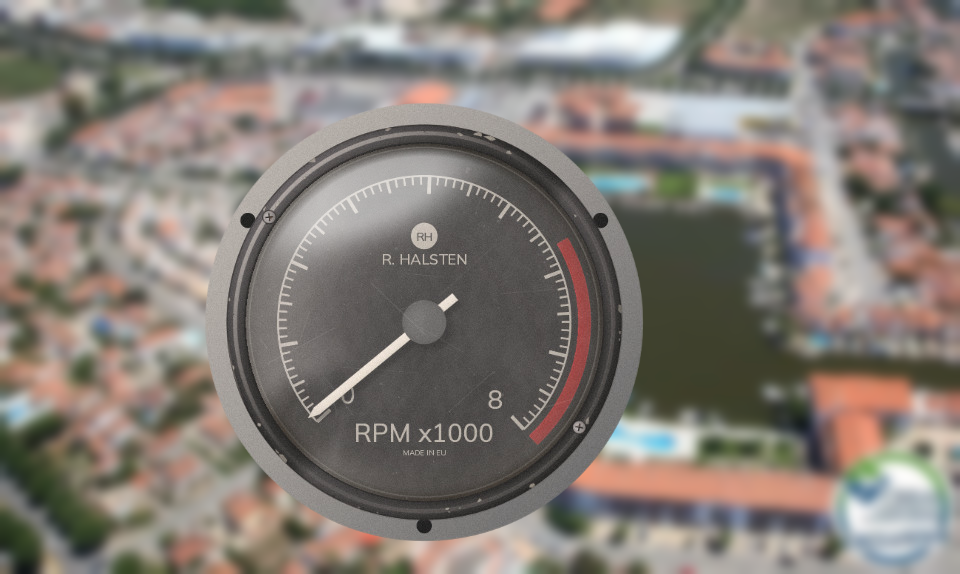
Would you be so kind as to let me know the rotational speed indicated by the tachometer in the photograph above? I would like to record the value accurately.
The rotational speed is 100 rpm
